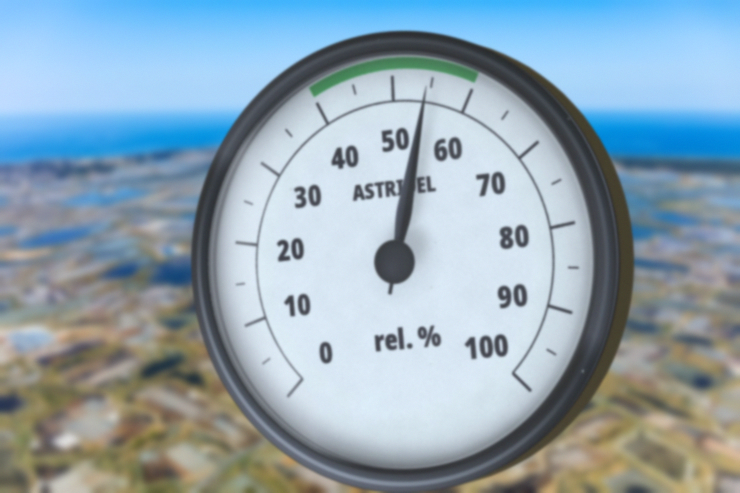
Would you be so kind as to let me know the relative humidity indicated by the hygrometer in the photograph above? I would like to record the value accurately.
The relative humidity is 55 %
